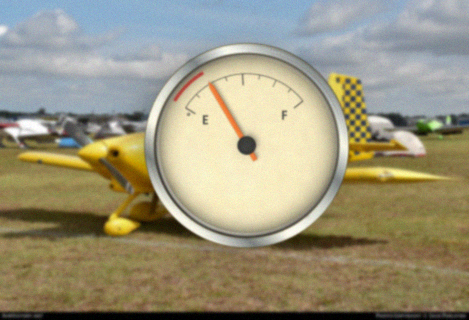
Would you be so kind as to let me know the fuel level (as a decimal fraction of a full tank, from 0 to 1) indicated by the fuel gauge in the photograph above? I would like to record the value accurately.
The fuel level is 0.25
